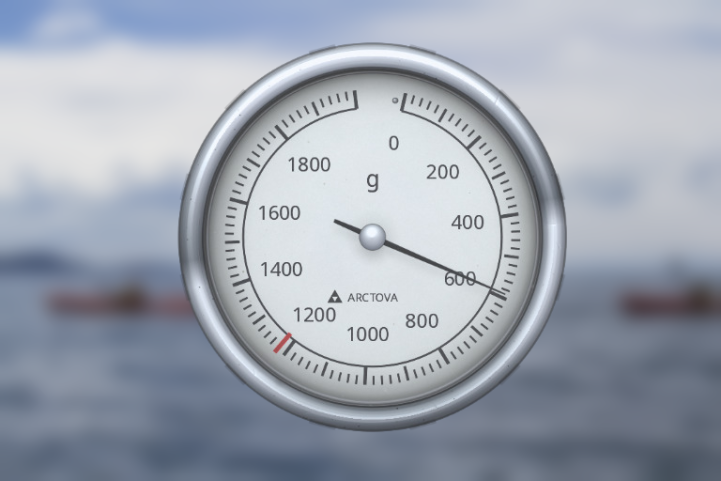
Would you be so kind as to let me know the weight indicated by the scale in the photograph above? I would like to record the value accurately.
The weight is 590 g
